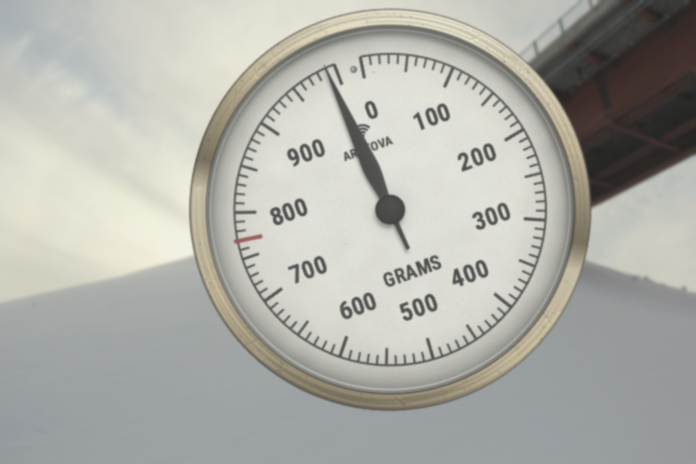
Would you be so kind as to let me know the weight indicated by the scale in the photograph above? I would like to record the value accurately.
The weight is 990 g
